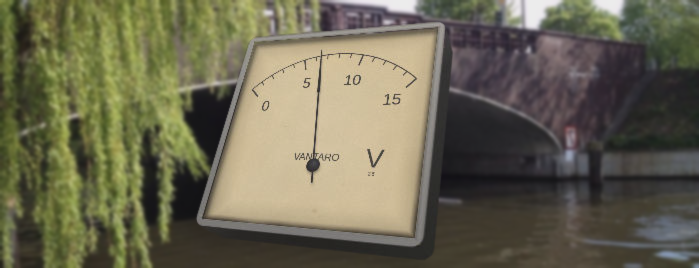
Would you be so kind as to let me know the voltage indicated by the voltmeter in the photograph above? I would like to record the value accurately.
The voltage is 6.5 V
